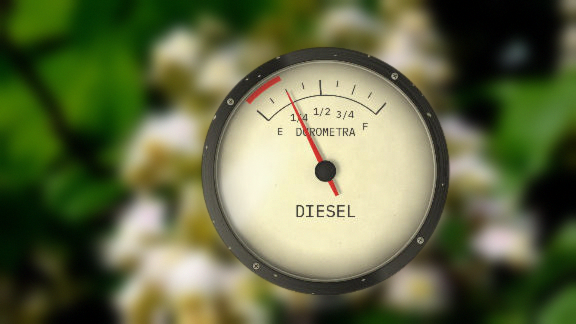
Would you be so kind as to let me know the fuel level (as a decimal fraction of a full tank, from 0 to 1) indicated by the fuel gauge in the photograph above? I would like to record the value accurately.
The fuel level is 0.25
